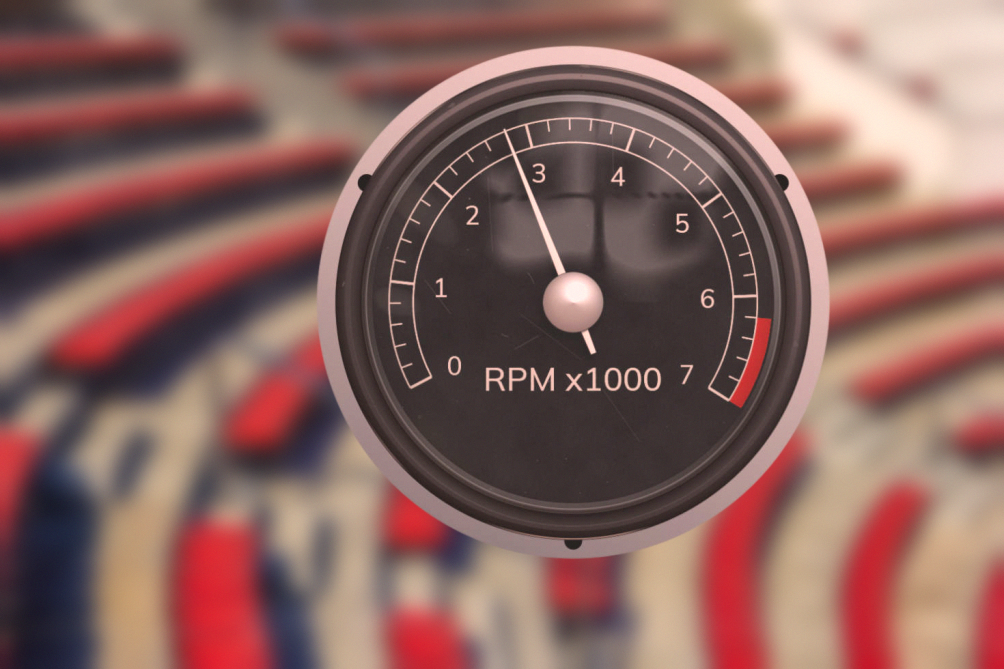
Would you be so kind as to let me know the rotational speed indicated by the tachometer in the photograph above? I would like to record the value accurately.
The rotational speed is 2800 rpm
